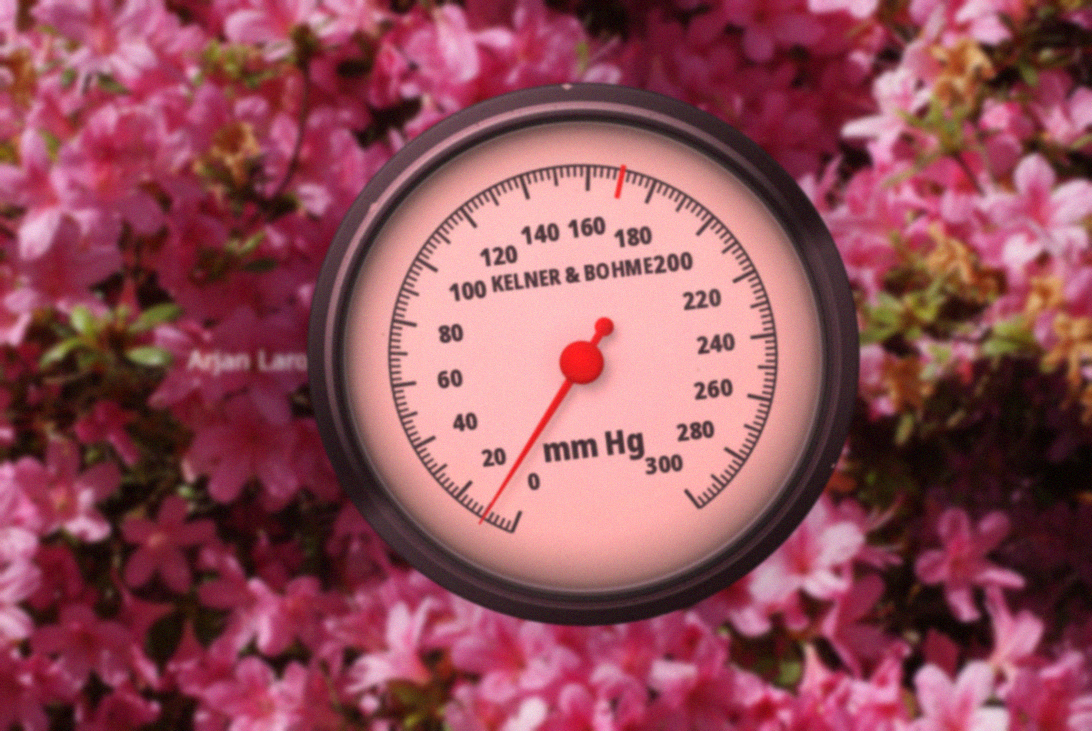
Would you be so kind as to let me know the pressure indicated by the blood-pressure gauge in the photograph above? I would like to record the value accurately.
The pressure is 10 mmHg
